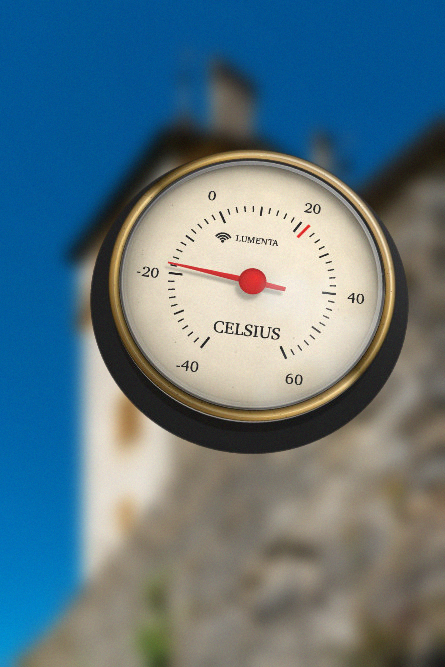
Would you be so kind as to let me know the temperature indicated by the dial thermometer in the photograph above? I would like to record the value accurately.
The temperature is -18 °C
